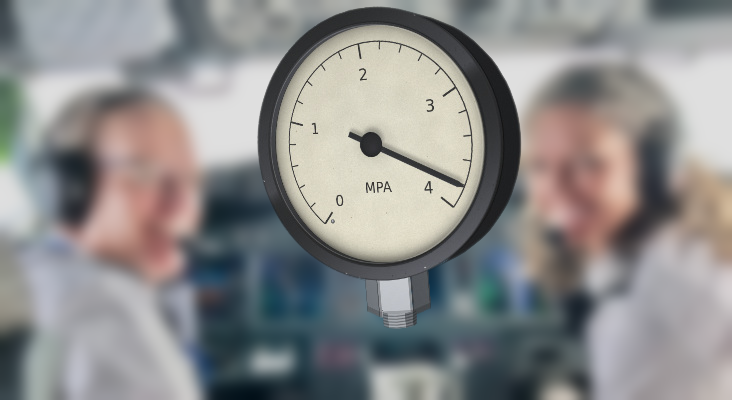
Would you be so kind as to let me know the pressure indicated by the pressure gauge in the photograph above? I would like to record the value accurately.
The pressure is 3.8 MPa
